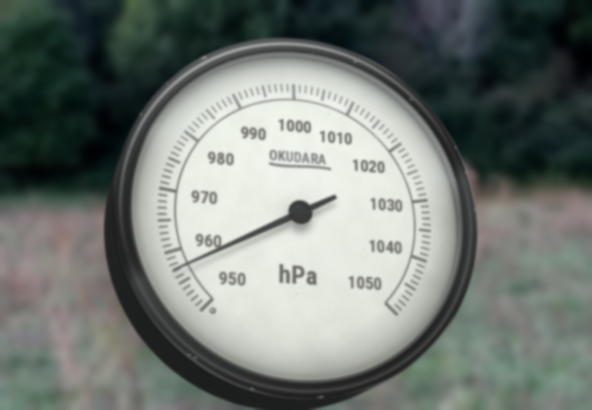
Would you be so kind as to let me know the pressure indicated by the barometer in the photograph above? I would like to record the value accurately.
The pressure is 957 hPa
